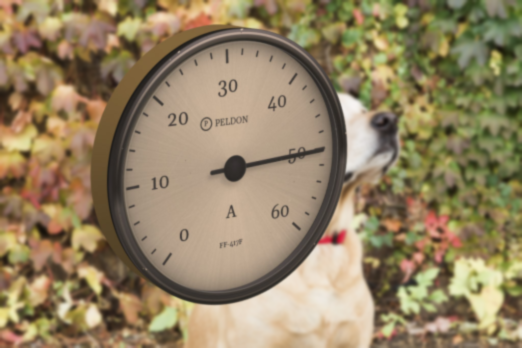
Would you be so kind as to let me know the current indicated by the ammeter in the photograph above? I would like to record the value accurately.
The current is 50 A
